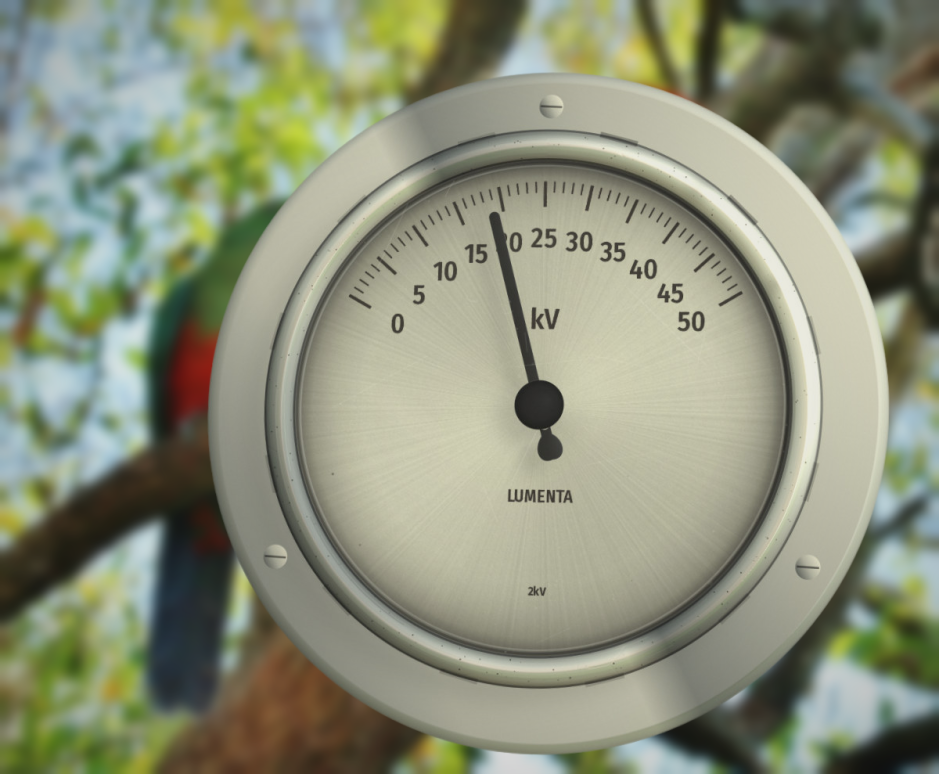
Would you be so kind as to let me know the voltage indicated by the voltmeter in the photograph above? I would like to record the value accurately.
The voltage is 19 kV
